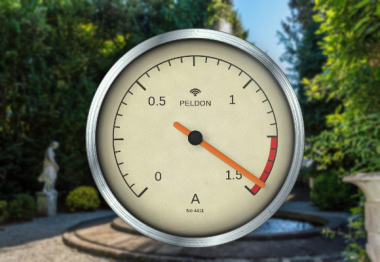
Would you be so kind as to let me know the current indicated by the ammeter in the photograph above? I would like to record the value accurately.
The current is 1.45 A
